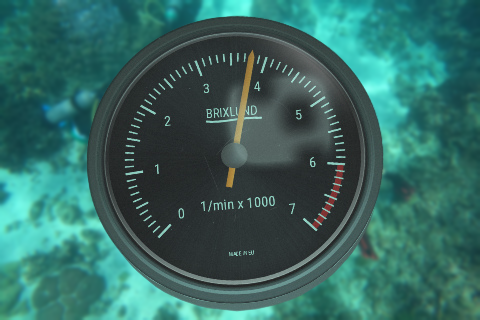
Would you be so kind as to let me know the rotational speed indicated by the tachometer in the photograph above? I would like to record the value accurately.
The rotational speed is 3800 rpm
